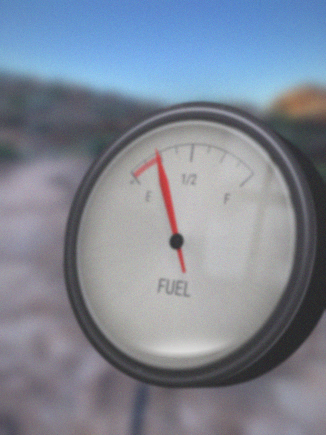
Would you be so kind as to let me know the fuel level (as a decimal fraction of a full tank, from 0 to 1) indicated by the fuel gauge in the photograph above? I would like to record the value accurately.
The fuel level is 0.25
